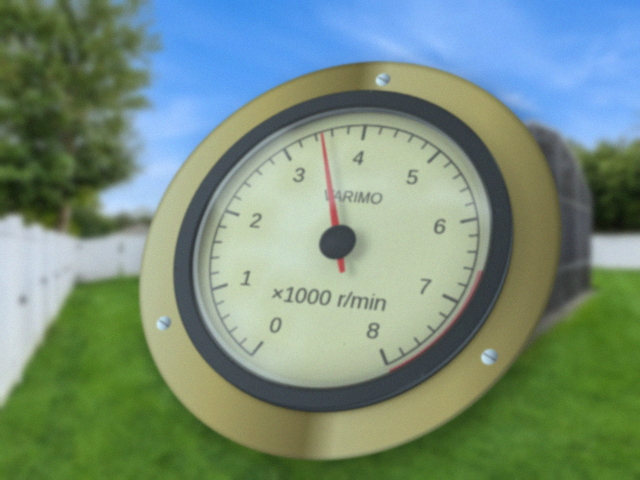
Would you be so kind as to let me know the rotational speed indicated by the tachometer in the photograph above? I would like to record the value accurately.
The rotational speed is 3500 rpm
